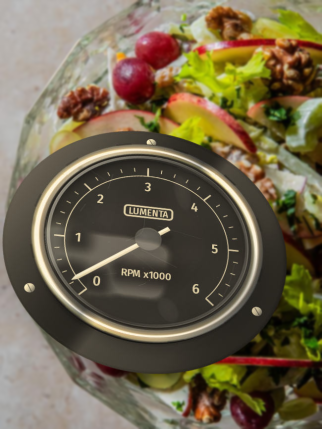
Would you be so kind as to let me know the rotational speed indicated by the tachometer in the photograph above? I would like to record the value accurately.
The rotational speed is 200 rpm
